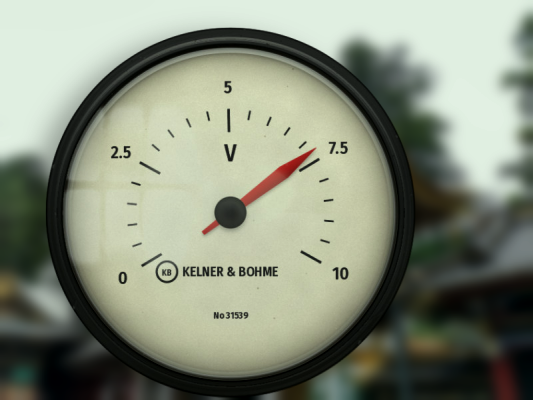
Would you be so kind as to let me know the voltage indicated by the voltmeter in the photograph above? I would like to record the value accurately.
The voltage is 7.25 V
